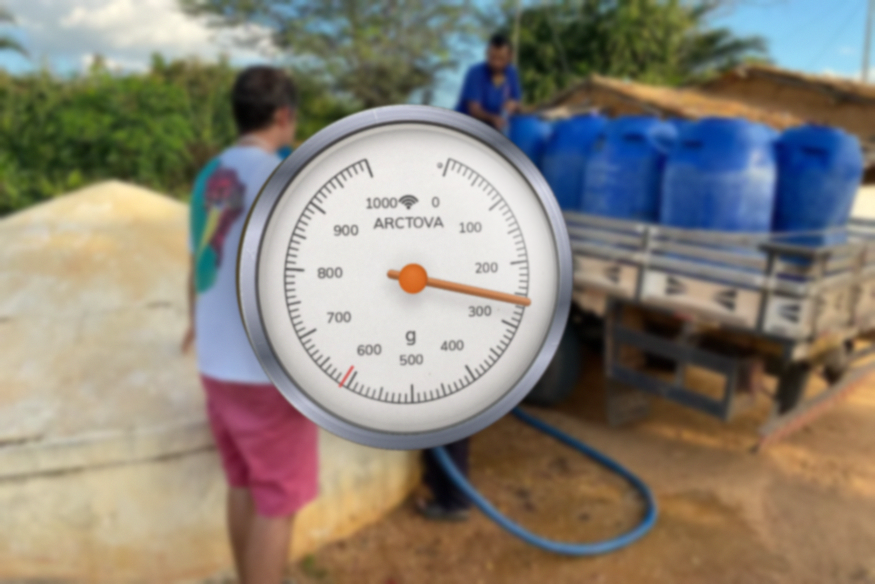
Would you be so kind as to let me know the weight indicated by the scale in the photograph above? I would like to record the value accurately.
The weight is 260 g
